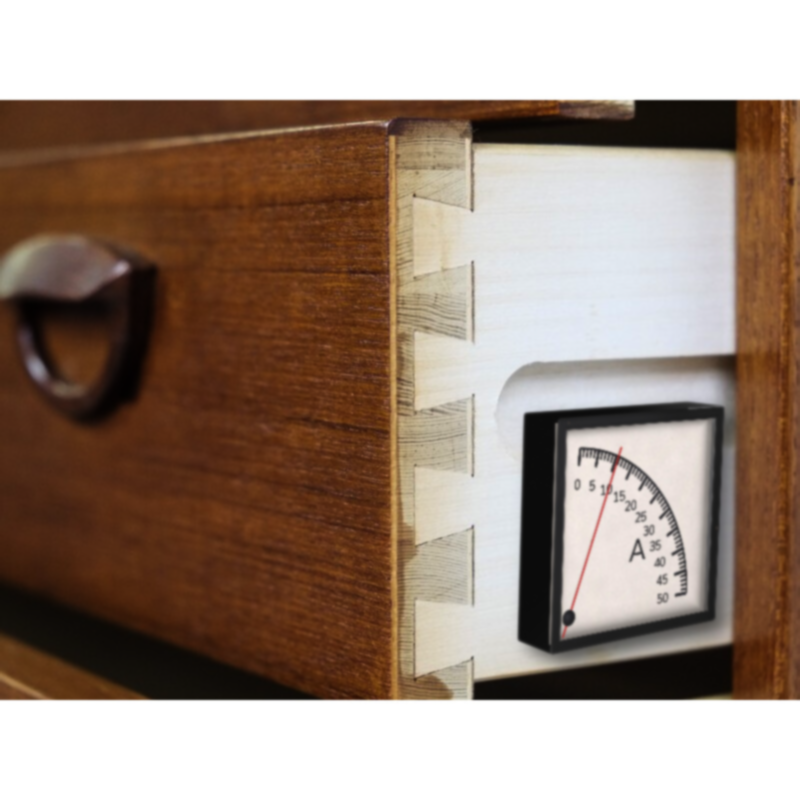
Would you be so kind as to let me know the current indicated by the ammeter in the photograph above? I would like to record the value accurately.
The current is 10 A
